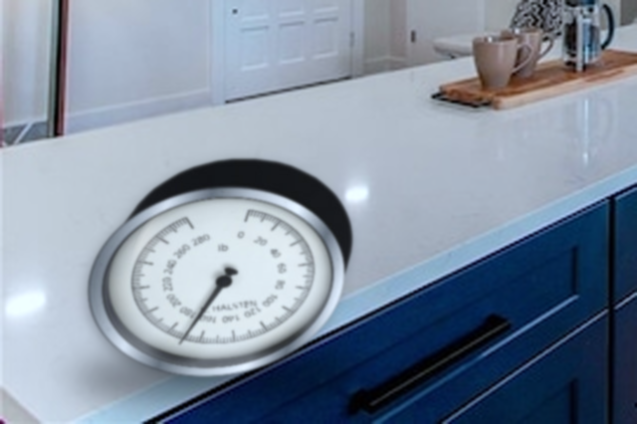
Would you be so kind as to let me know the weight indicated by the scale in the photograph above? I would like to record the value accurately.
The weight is 170 lb
